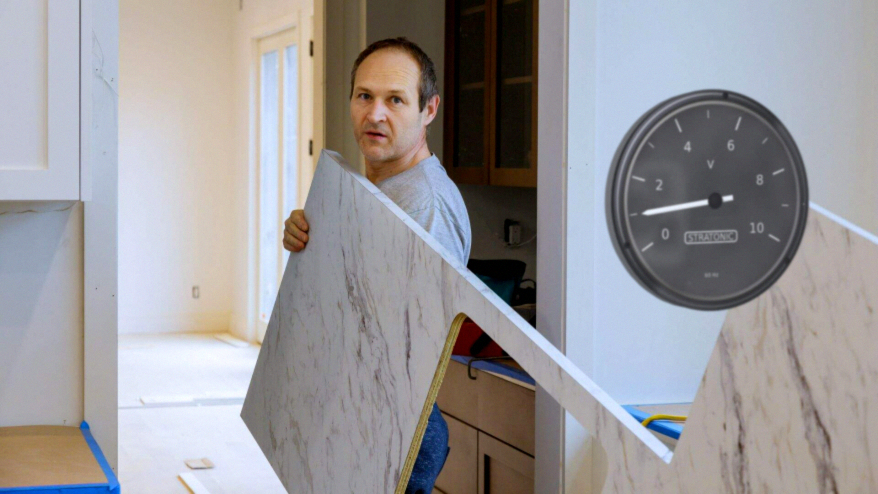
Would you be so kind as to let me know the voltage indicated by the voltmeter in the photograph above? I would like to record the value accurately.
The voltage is 1 V
